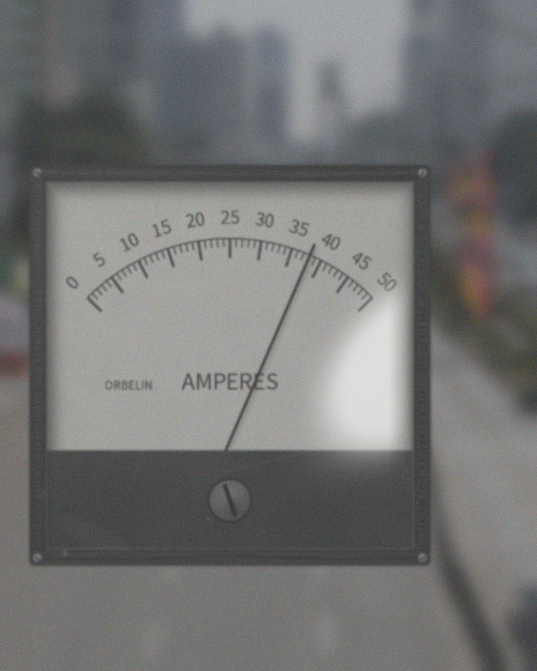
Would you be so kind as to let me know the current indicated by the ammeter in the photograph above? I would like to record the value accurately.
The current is 38 A
